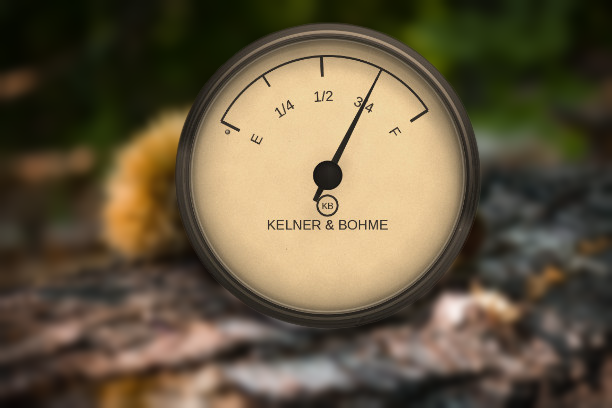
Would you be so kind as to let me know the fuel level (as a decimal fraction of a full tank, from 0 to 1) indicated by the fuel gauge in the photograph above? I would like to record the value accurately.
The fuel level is 0.75
